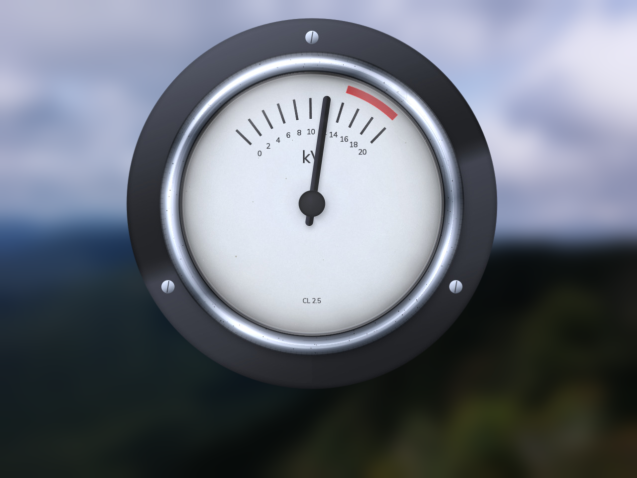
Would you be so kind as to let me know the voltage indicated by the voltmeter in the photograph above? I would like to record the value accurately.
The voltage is 12 kV
